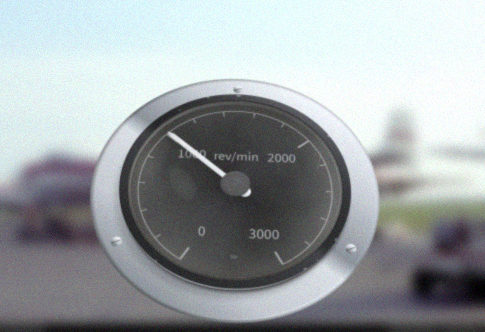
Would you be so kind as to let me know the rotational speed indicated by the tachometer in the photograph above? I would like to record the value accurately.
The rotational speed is 1000 rpm
